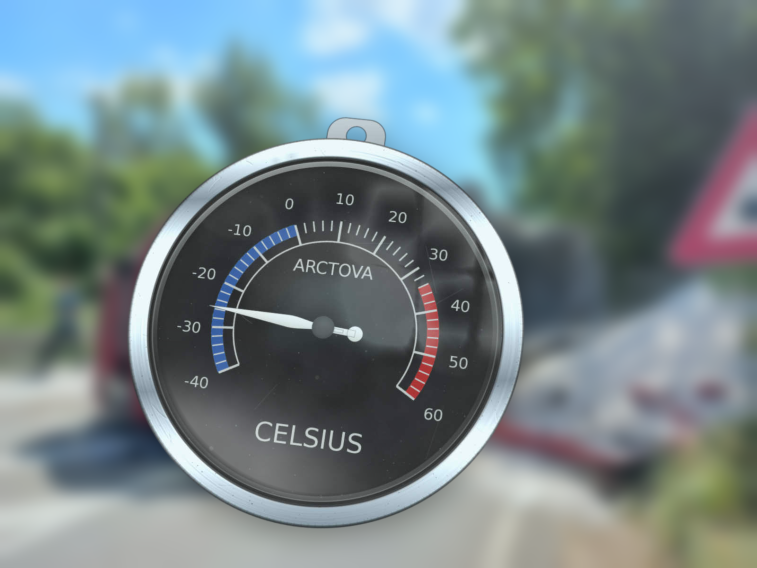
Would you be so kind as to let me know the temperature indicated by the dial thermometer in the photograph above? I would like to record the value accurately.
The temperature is -26 °C
